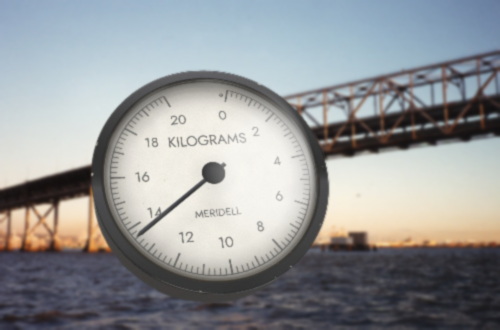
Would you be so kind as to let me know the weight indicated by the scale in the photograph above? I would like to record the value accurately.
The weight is 13.6 kg
